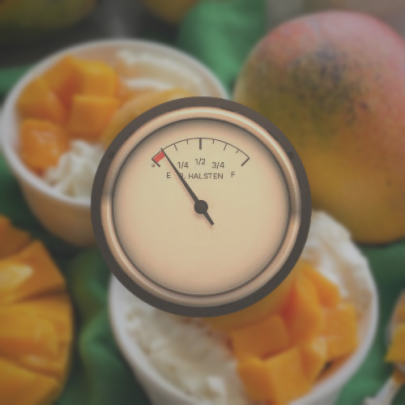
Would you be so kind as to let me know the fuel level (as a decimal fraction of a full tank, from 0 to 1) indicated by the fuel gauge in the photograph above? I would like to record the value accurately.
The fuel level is 0.125
